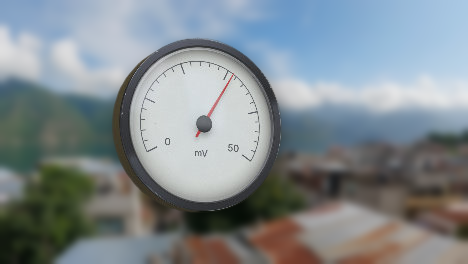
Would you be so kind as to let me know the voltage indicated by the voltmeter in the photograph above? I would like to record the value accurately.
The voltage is 31 mV
